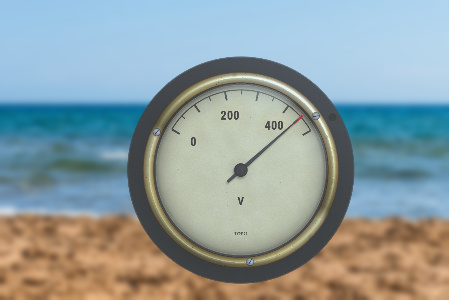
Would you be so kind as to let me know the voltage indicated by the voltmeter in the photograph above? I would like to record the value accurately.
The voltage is 450 V
